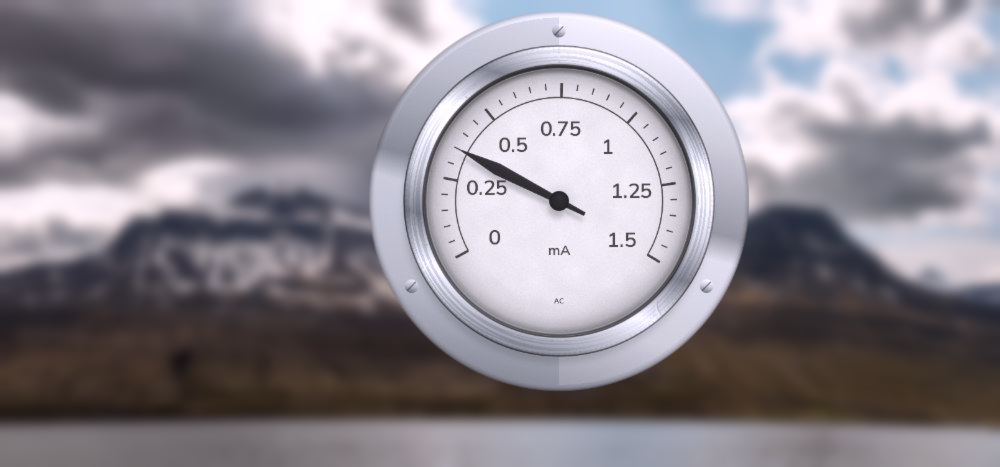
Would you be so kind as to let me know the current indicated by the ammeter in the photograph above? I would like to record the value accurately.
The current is 0.35 mA
